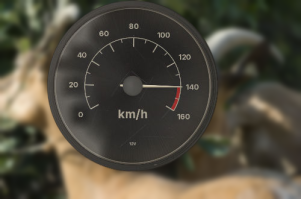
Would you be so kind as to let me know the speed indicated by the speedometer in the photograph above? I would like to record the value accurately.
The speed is 140 km/h
